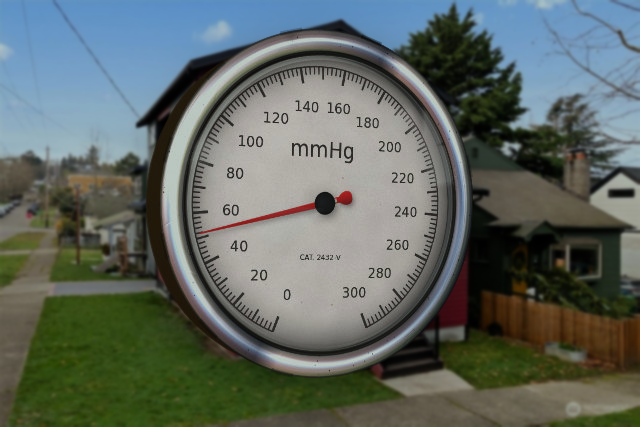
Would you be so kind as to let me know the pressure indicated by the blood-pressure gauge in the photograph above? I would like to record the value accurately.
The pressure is 52 mmHg
